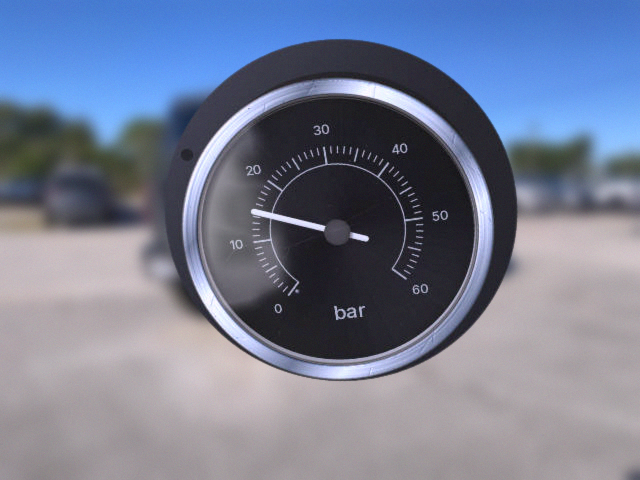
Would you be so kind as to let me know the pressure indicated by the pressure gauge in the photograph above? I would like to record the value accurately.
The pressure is 15 bar
